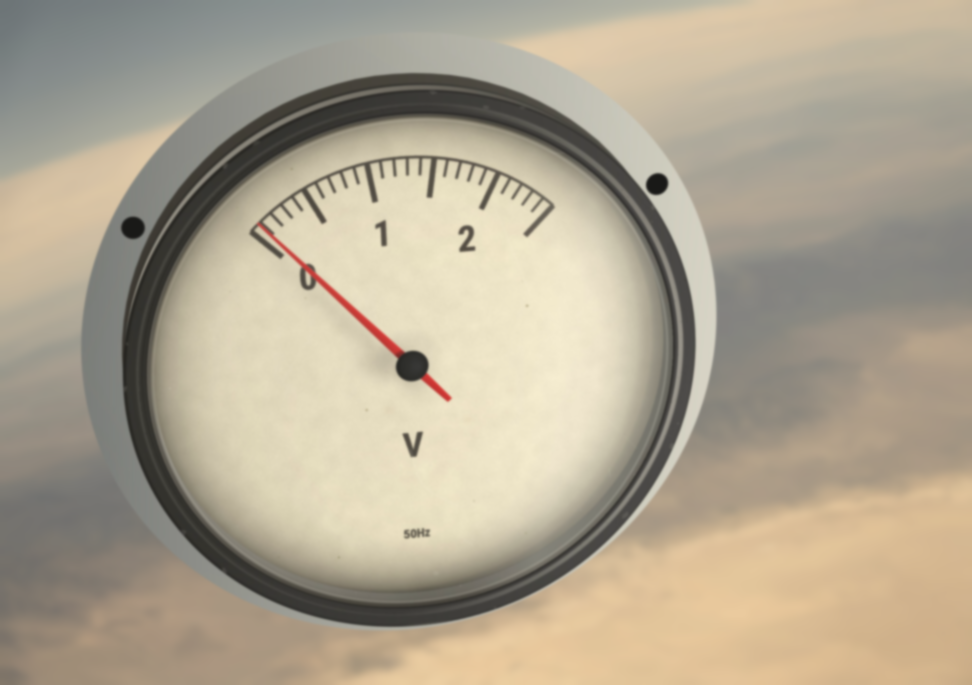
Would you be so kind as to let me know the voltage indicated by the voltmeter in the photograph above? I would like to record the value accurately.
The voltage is 0.1 V
